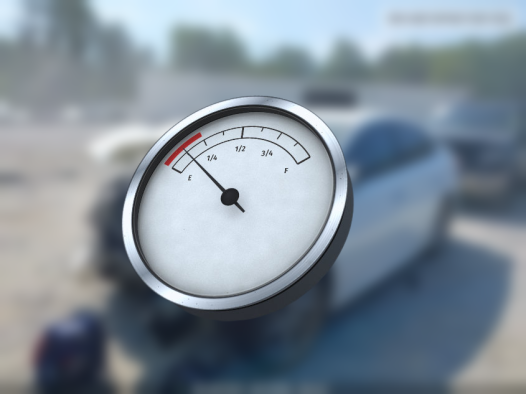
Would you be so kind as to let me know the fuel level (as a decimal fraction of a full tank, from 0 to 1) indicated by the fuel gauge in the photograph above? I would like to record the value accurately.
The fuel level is 0.125
